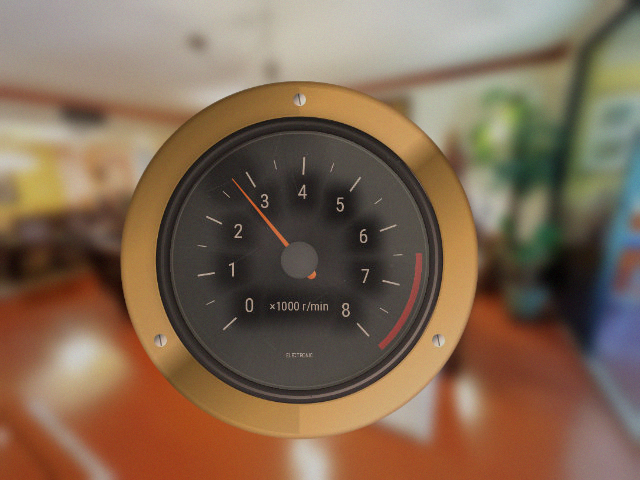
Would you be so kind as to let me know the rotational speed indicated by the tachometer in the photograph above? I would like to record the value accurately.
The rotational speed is 2750 rpm
